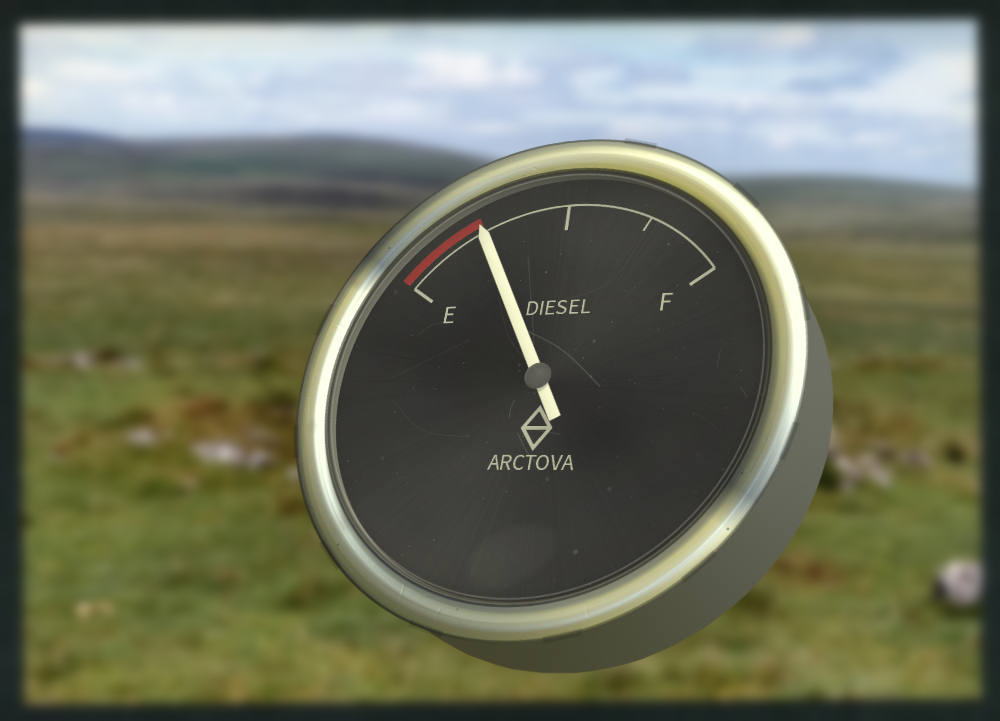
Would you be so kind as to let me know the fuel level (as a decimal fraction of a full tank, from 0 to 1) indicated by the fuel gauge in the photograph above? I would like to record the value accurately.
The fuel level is 0.25
